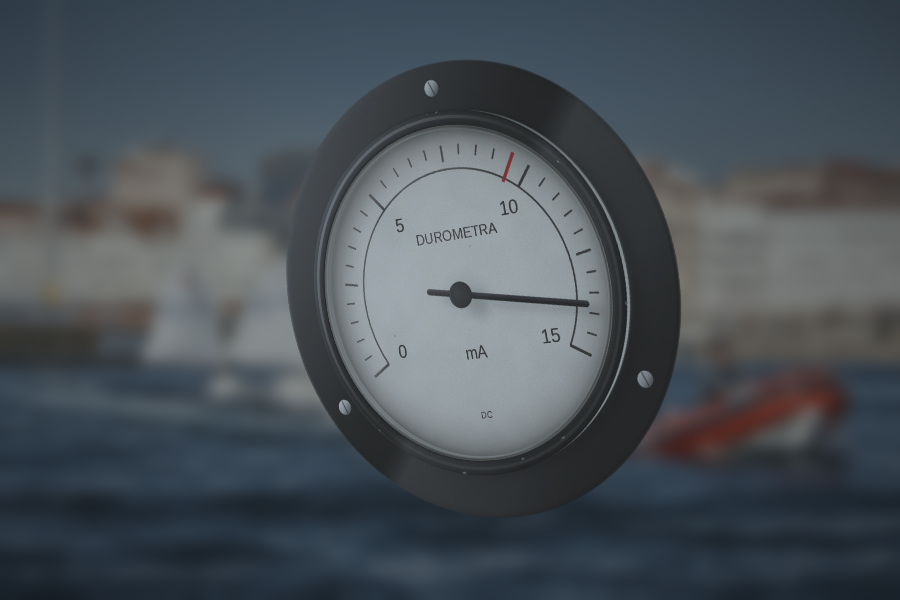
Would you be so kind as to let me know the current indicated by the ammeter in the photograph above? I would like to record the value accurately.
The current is 13.75 mA
